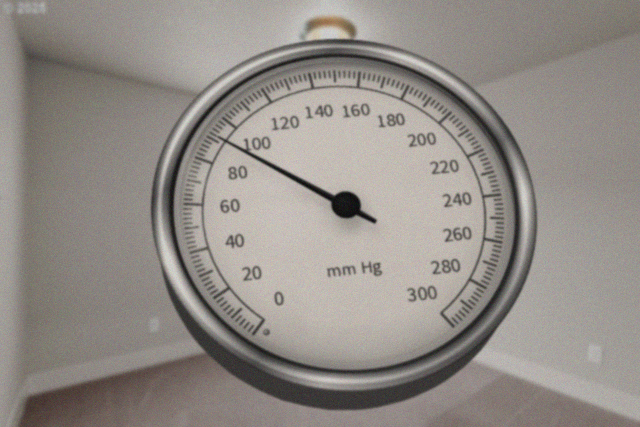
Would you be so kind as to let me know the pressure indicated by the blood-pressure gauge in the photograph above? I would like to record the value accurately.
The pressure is 90 mmHg
